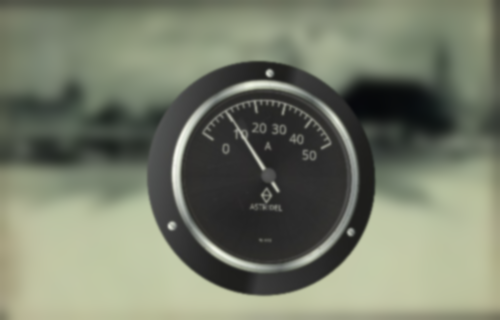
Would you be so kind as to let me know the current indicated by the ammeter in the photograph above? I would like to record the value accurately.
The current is 10 A
